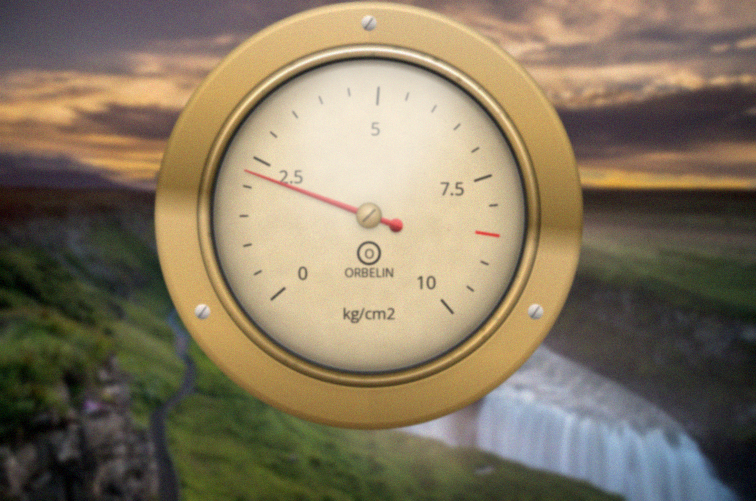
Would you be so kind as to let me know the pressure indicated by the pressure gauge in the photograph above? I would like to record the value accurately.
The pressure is 2.25 kg/cm²
